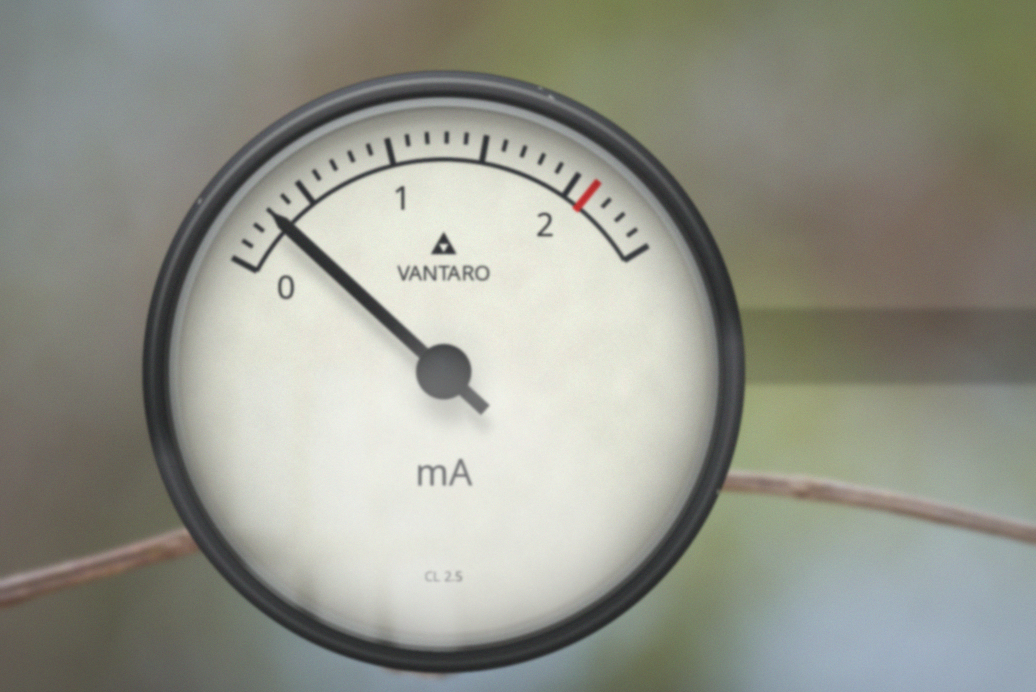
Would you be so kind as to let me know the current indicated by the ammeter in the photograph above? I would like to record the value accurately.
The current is 0.3 mA
